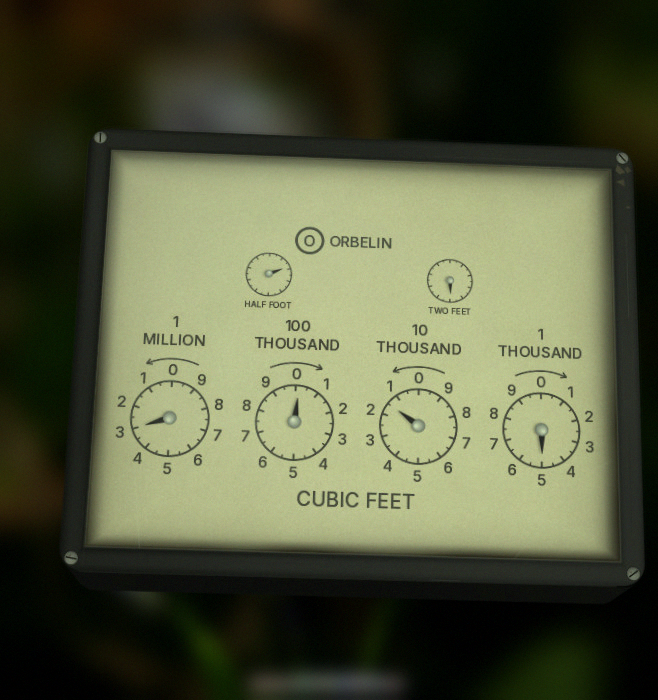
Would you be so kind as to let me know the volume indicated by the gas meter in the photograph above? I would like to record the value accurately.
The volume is 301500 ft³
